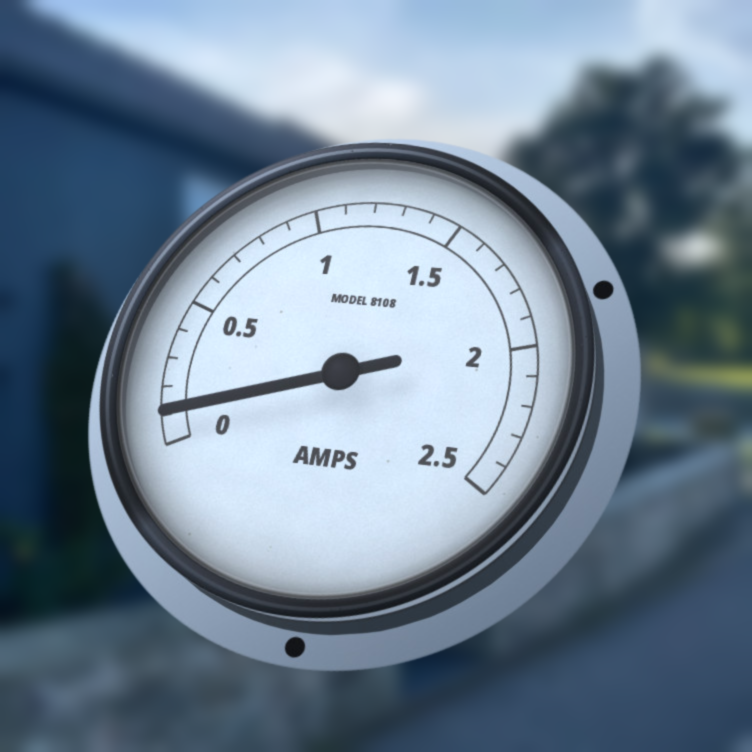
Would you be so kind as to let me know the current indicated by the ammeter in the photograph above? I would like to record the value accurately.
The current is 0.1 A
